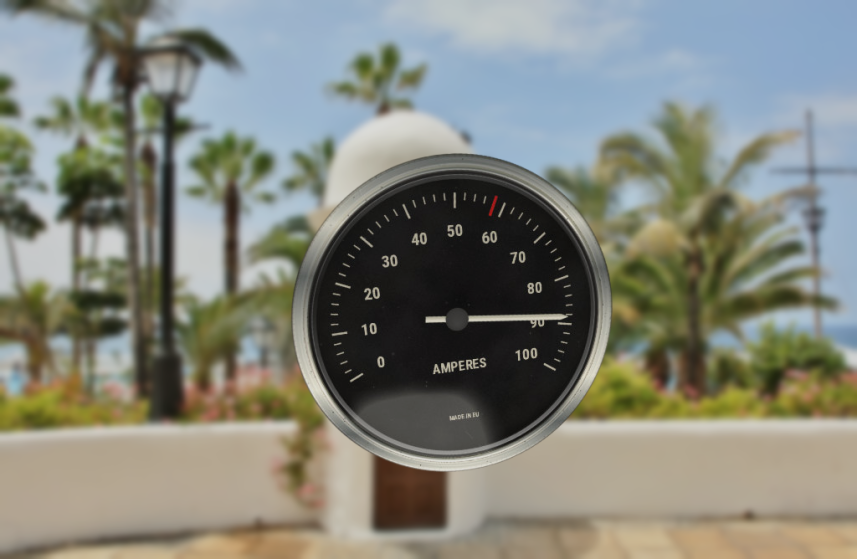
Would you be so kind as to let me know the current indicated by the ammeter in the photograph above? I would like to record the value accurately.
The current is 88 A
